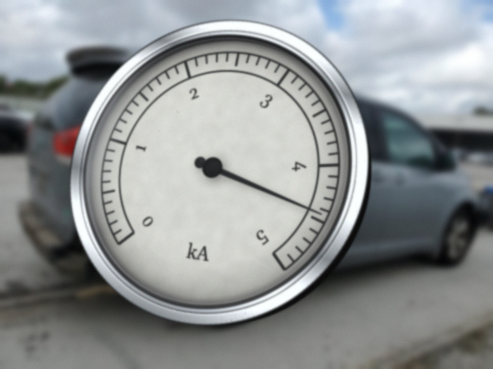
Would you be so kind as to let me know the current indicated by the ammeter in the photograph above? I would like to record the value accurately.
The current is 4.45 kA
